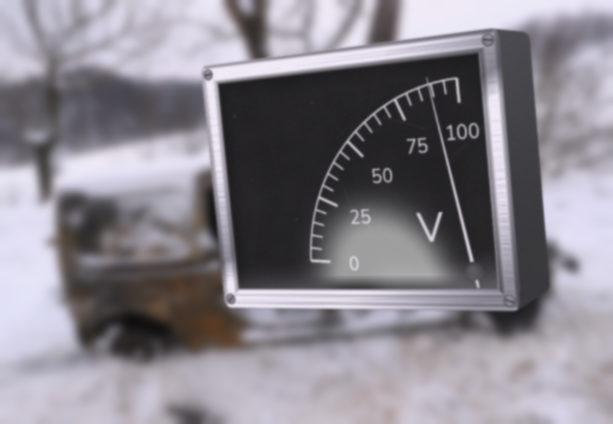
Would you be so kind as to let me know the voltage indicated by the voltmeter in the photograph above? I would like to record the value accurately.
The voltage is 90 V
